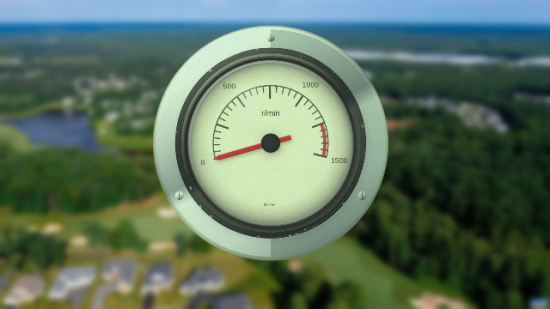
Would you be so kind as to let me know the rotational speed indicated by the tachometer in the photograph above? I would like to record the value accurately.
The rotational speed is 0 rpm
